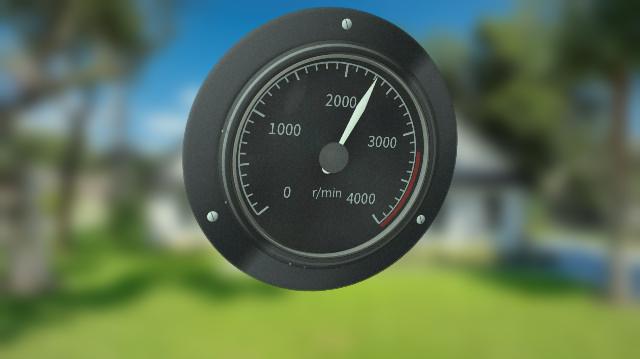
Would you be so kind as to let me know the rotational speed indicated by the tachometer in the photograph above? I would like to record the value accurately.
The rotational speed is 2300 rpm
